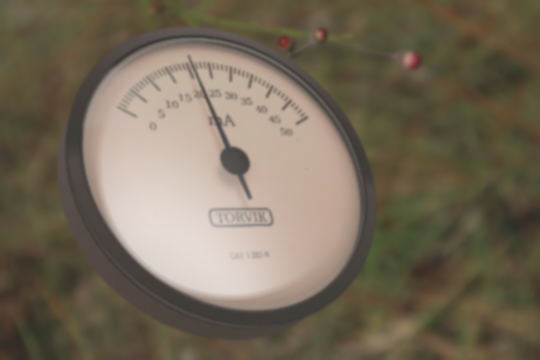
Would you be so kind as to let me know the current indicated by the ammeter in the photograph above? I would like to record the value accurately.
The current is 20 mA
